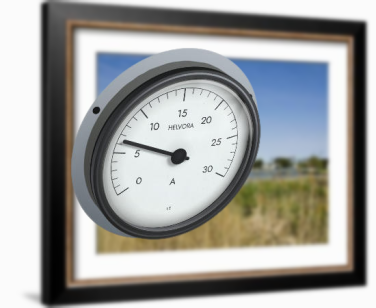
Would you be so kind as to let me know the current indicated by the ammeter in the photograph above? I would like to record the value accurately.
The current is 6.5 A
